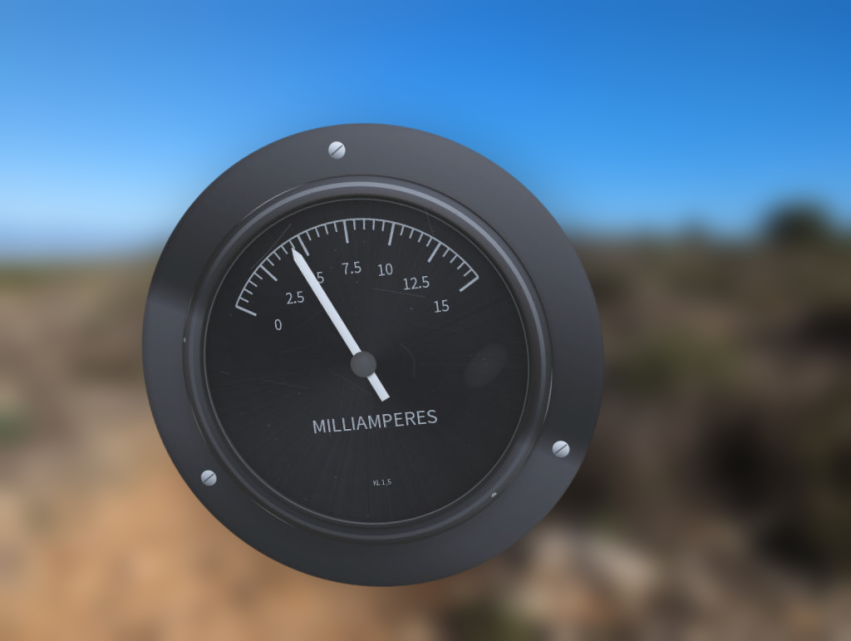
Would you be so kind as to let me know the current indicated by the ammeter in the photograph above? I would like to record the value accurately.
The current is 4.5 mA
